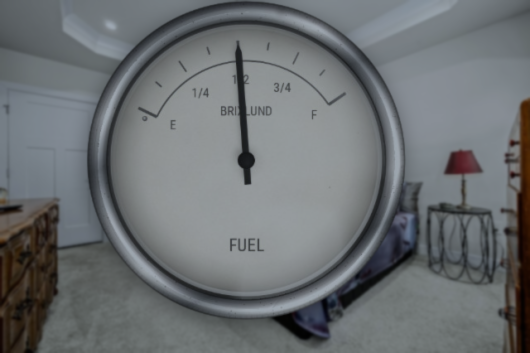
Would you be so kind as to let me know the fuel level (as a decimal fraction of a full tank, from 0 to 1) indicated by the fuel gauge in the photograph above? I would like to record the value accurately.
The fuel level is 0.5
